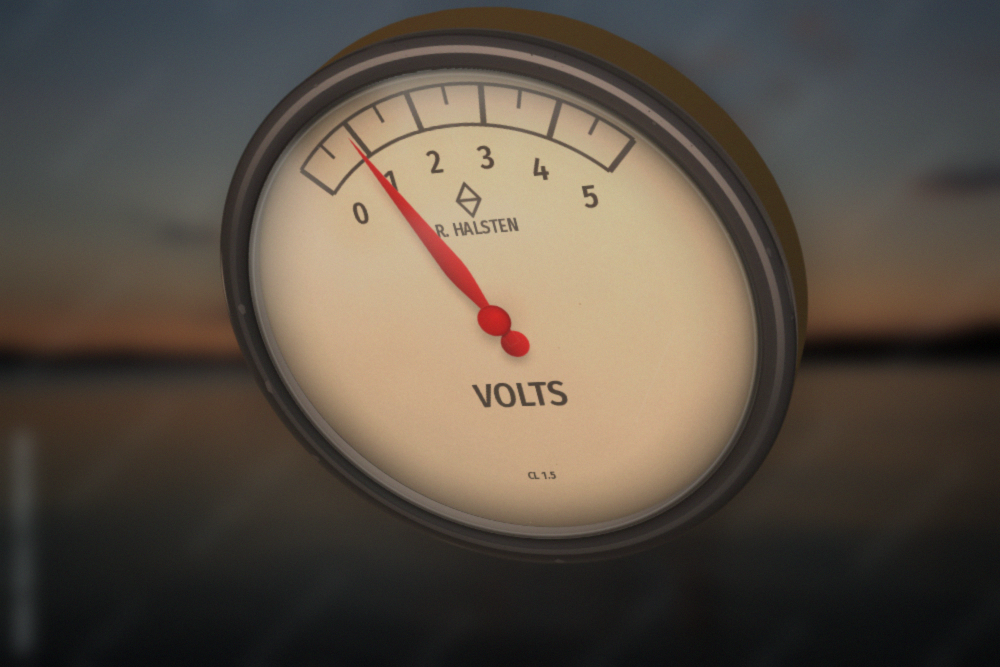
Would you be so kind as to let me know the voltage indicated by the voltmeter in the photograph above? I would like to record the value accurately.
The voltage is 1 V
